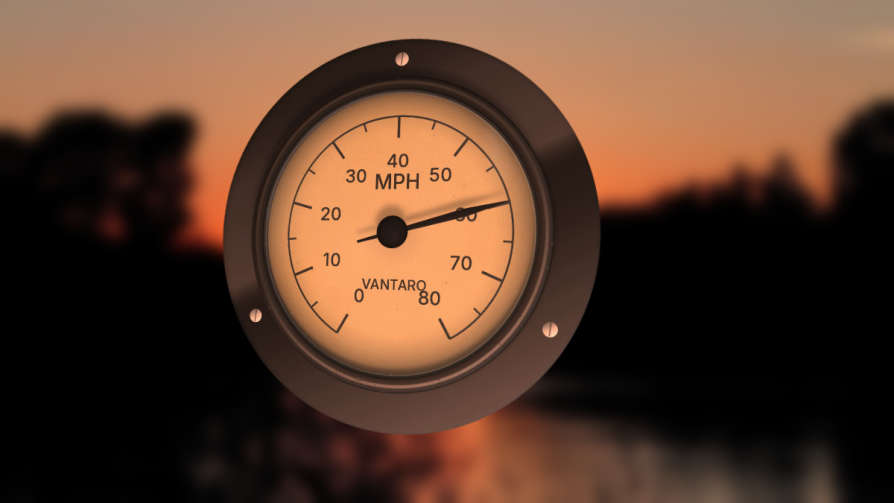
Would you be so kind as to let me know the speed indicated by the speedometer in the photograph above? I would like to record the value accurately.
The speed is 60 mph
